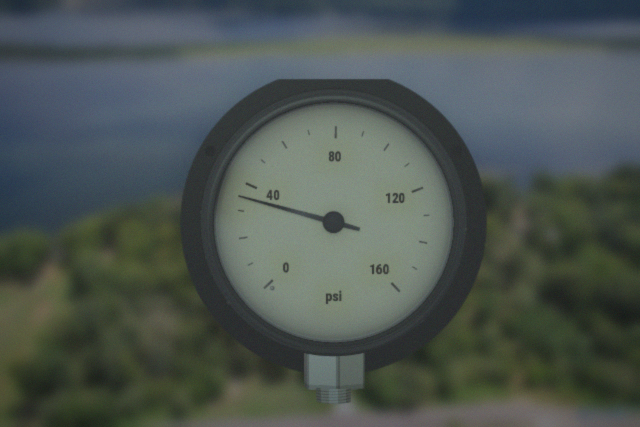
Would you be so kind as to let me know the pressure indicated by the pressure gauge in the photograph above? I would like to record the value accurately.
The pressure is 35 psi
